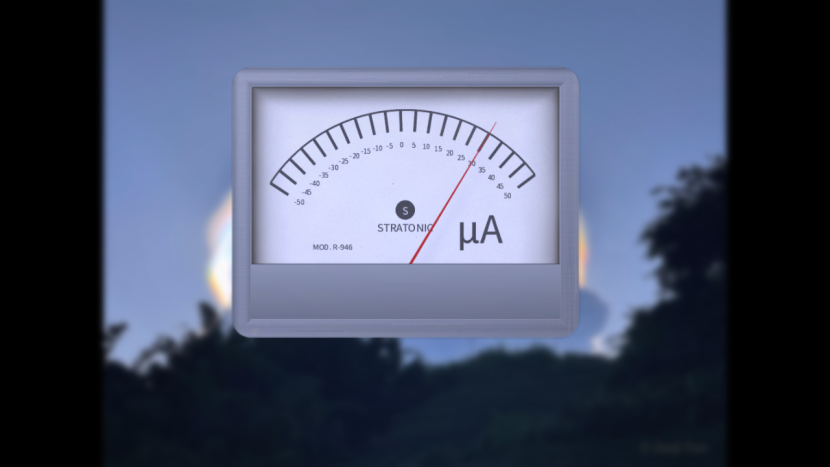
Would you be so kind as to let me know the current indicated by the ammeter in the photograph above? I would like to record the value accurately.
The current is 30 µA
